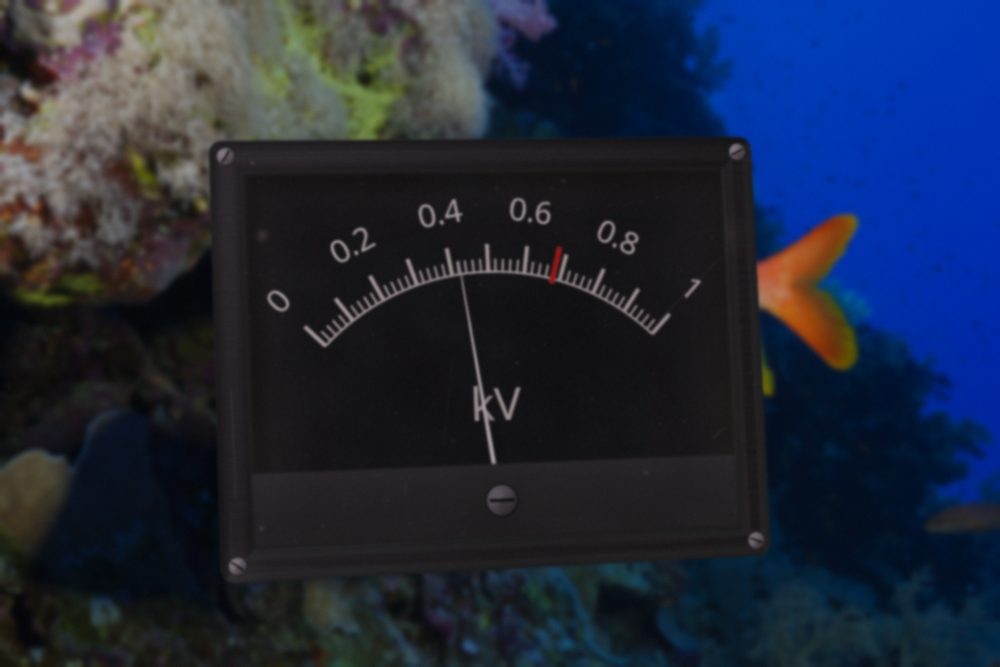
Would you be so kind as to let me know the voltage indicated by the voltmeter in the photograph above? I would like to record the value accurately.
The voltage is 0.42 kV
